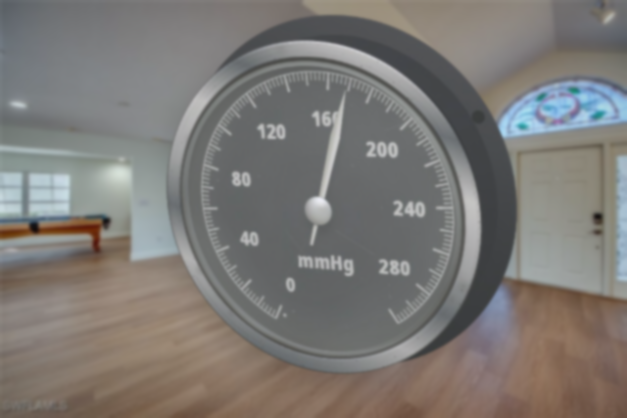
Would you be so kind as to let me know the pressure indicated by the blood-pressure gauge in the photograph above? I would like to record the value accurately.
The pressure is 170 mmHg
